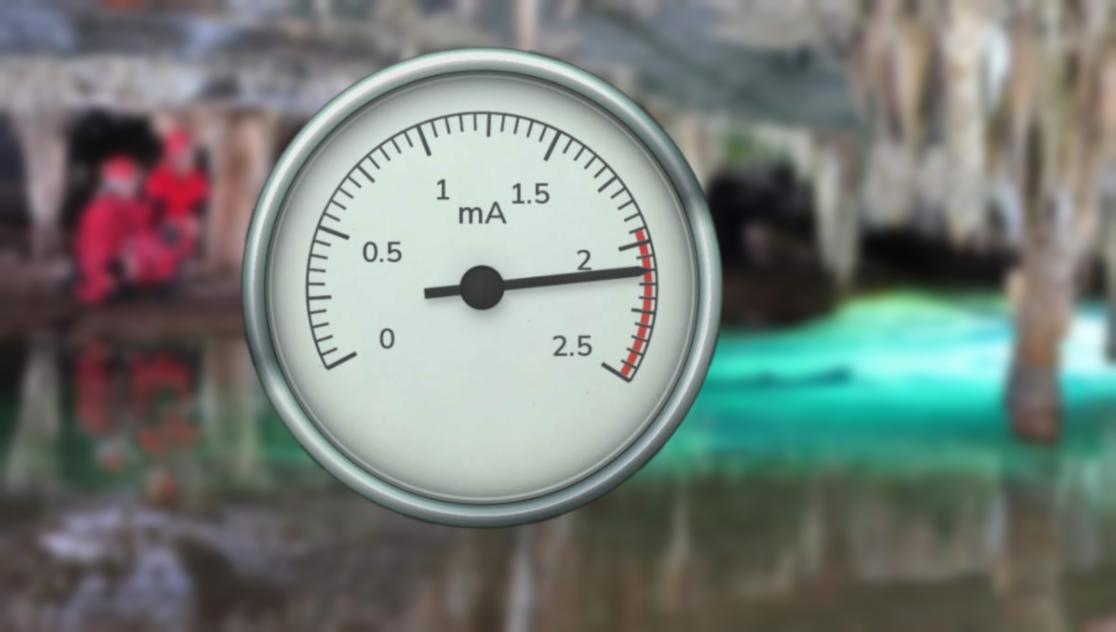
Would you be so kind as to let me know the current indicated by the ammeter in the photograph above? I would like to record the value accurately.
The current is 2.1 mA
